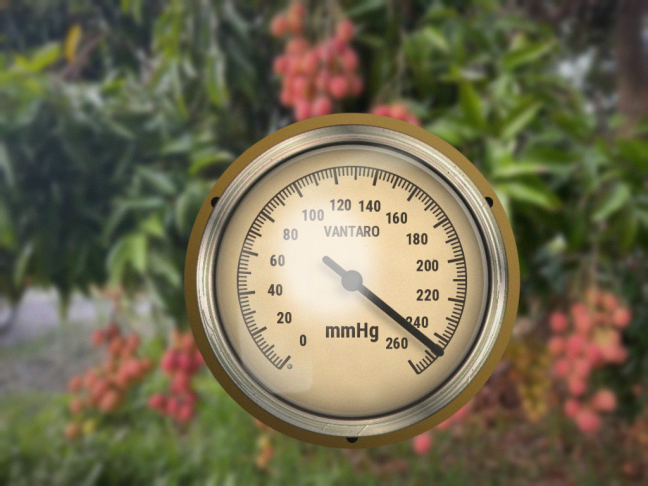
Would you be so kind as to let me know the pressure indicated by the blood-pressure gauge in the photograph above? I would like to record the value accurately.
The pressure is 246 mmHg
